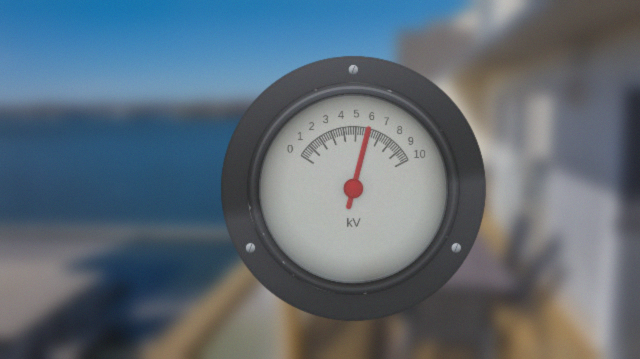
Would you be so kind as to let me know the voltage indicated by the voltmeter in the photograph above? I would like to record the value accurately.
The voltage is 6 kV
